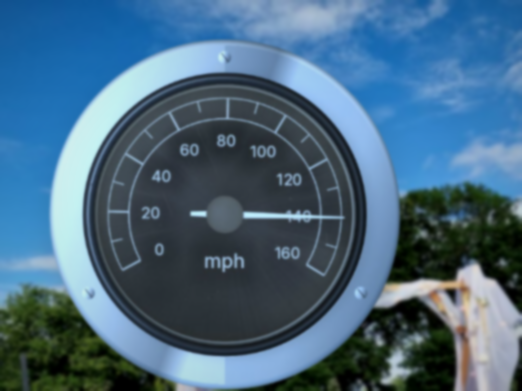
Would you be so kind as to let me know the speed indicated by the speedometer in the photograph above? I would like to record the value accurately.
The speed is 140 mph
